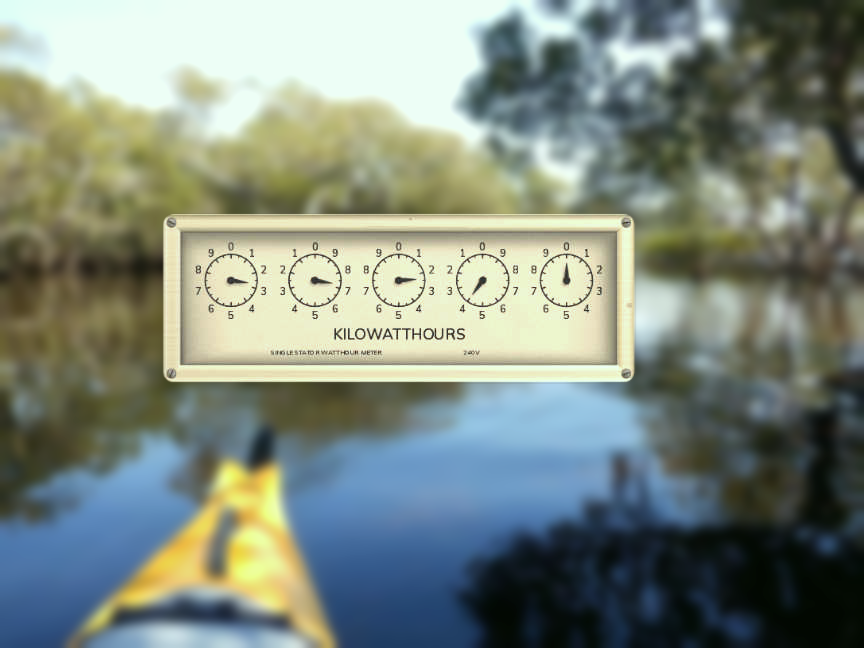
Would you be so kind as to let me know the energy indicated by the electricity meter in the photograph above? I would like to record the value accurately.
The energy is 27240 kWh
